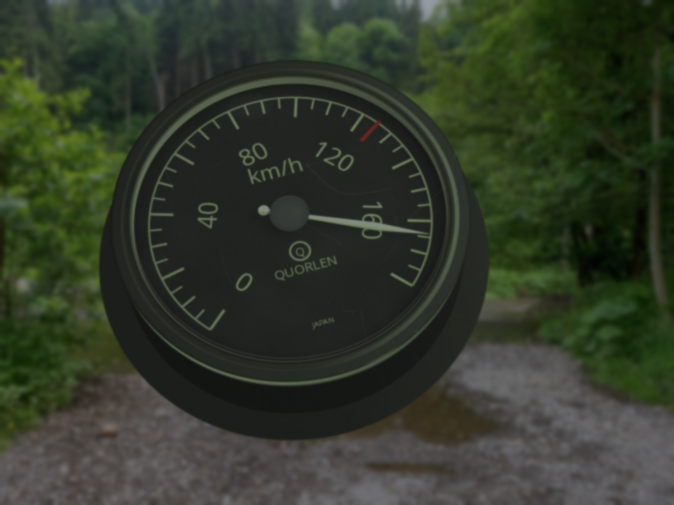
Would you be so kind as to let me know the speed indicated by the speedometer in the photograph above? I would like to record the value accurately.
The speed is 165 km/h
